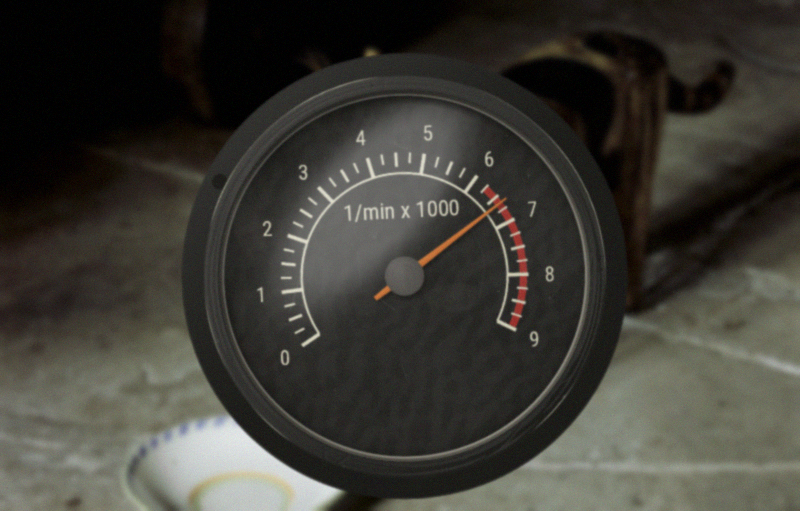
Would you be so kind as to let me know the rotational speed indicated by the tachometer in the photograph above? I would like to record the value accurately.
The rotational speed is 6625 rpm
